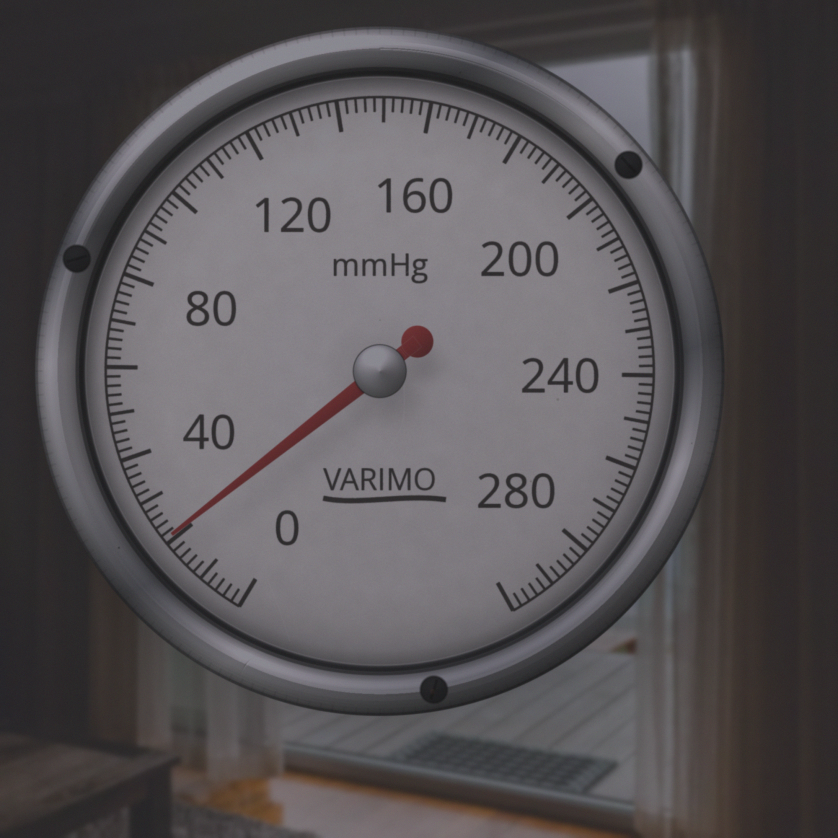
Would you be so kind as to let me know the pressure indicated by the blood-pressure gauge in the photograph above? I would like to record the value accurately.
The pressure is 21 mmHg
